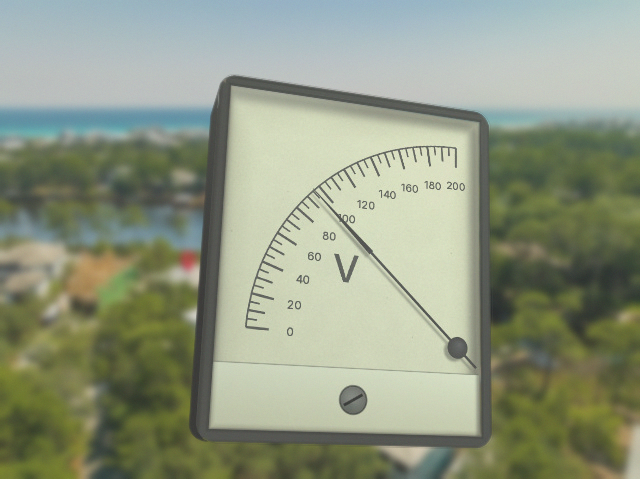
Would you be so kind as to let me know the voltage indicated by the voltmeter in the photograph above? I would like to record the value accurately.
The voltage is 95 V
